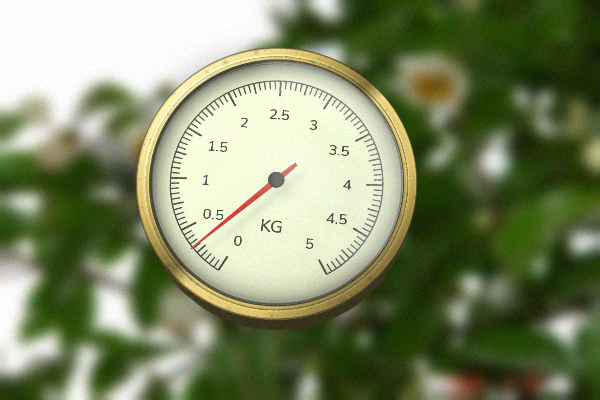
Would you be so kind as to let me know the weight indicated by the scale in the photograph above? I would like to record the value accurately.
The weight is 0.3 kg
